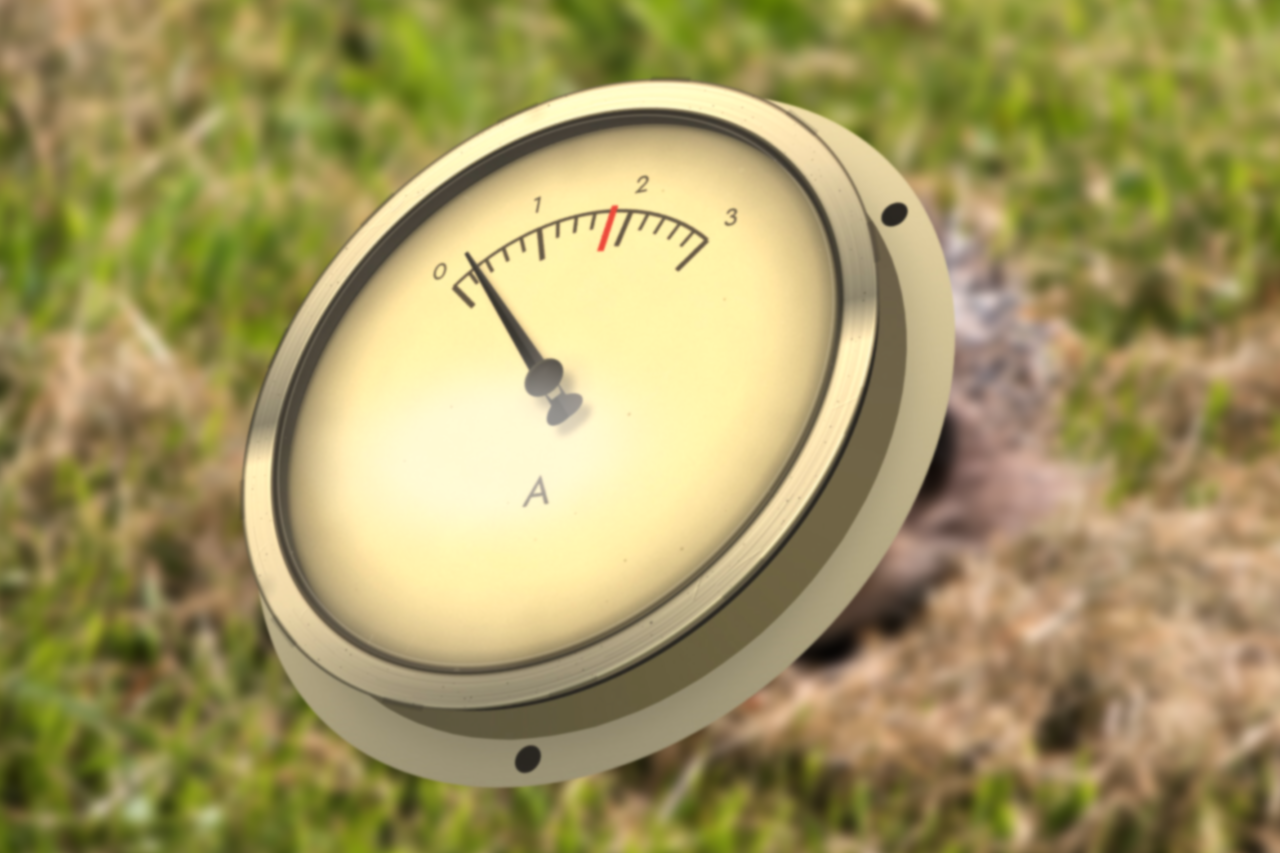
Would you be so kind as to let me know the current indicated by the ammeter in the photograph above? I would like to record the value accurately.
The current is 0.3 A
